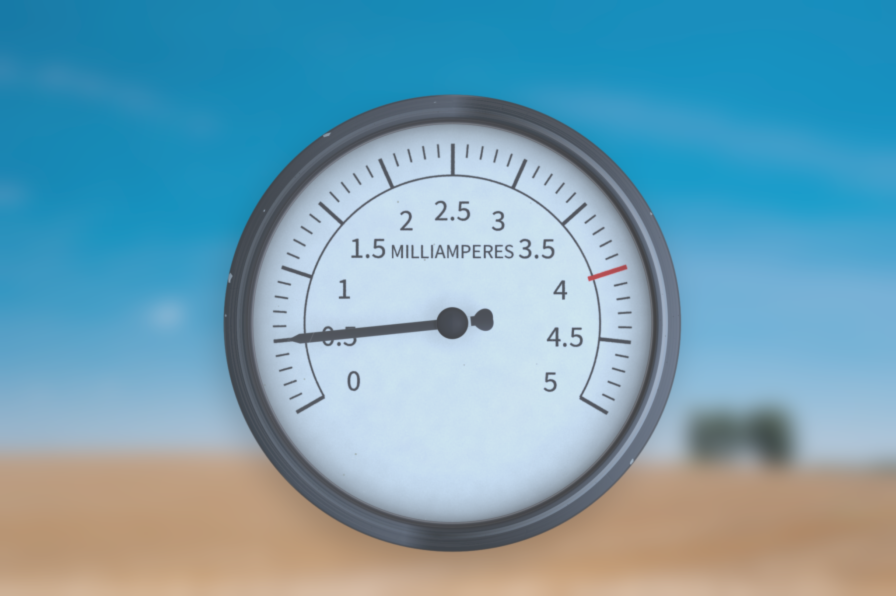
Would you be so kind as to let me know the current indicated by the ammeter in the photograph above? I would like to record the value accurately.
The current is 0.5 mA
